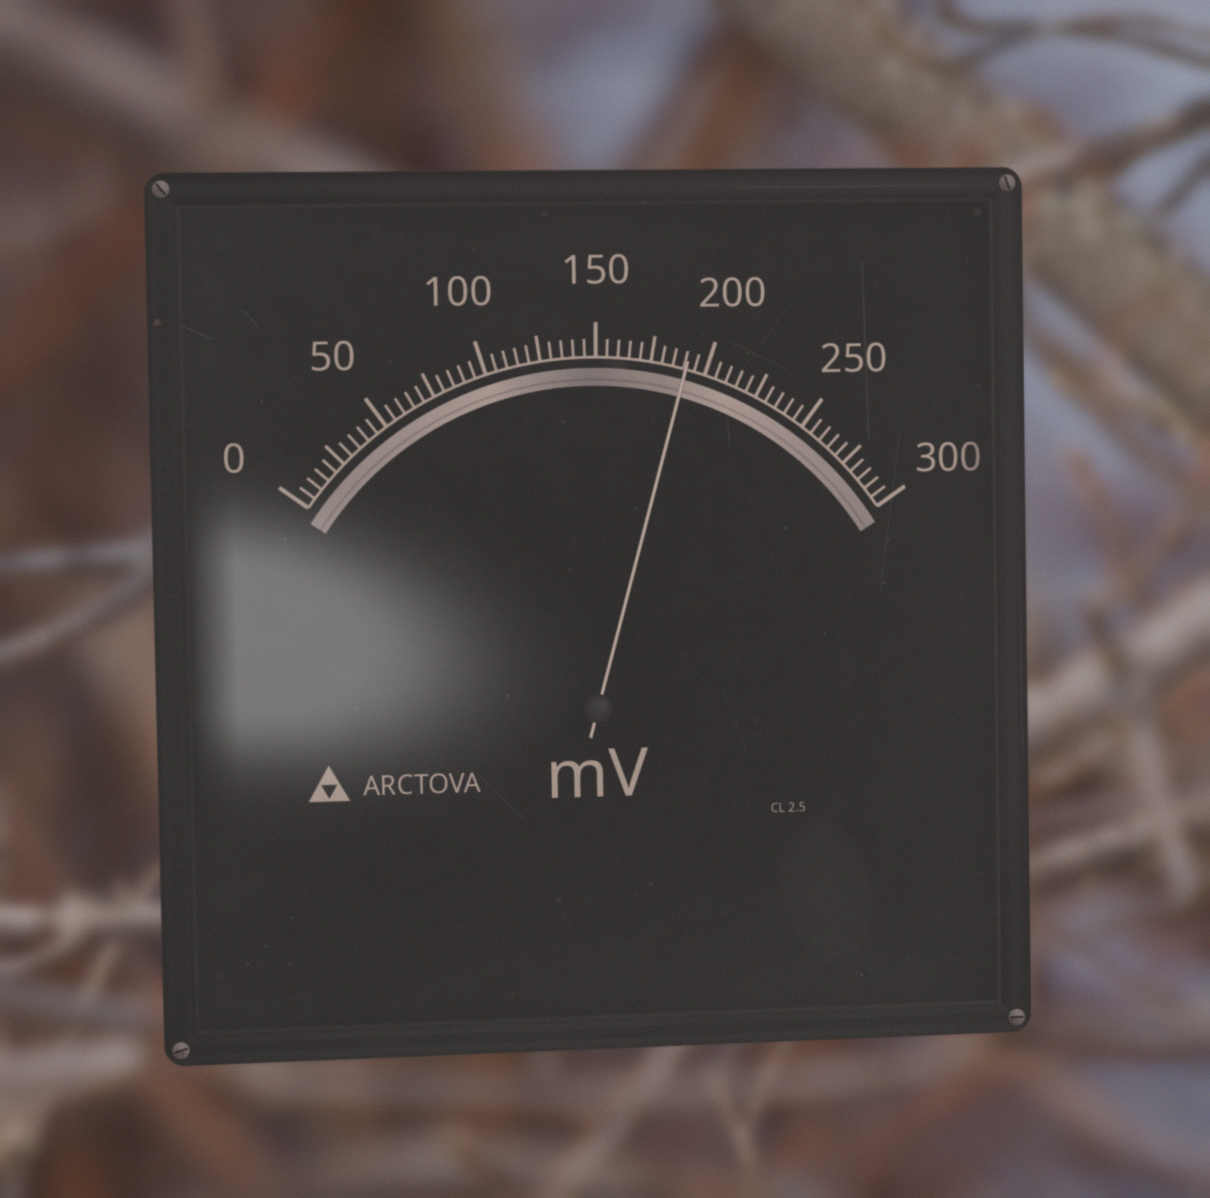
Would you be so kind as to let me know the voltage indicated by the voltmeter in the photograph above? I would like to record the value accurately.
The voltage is 190 mV
